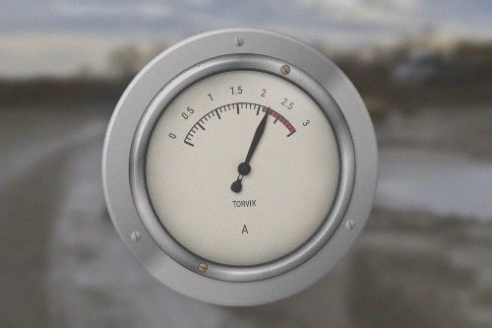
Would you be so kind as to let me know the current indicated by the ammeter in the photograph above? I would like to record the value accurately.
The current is 2.2 A
